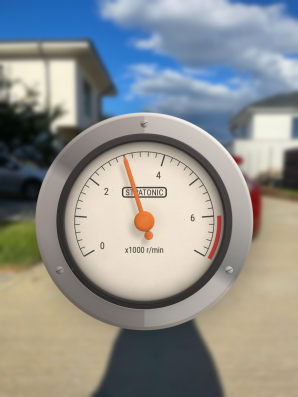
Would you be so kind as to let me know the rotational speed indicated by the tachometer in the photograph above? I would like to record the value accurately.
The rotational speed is 3000 rpm
